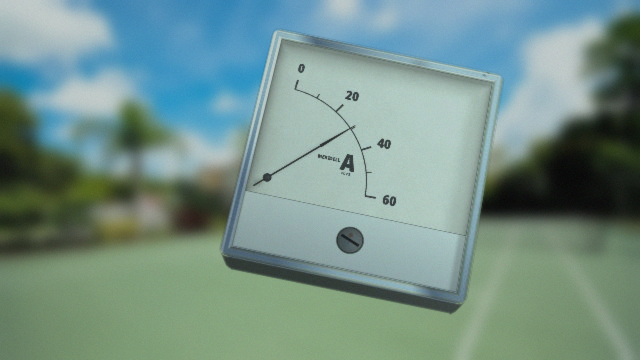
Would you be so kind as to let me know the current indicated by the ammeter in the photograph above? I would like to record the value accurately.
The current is 30 A
